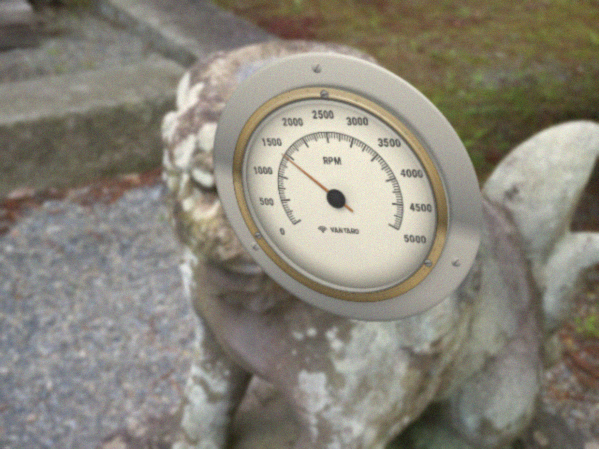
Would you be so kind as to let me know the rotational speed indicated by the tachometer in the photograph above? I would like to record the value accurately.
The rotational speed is 1500 rpm
